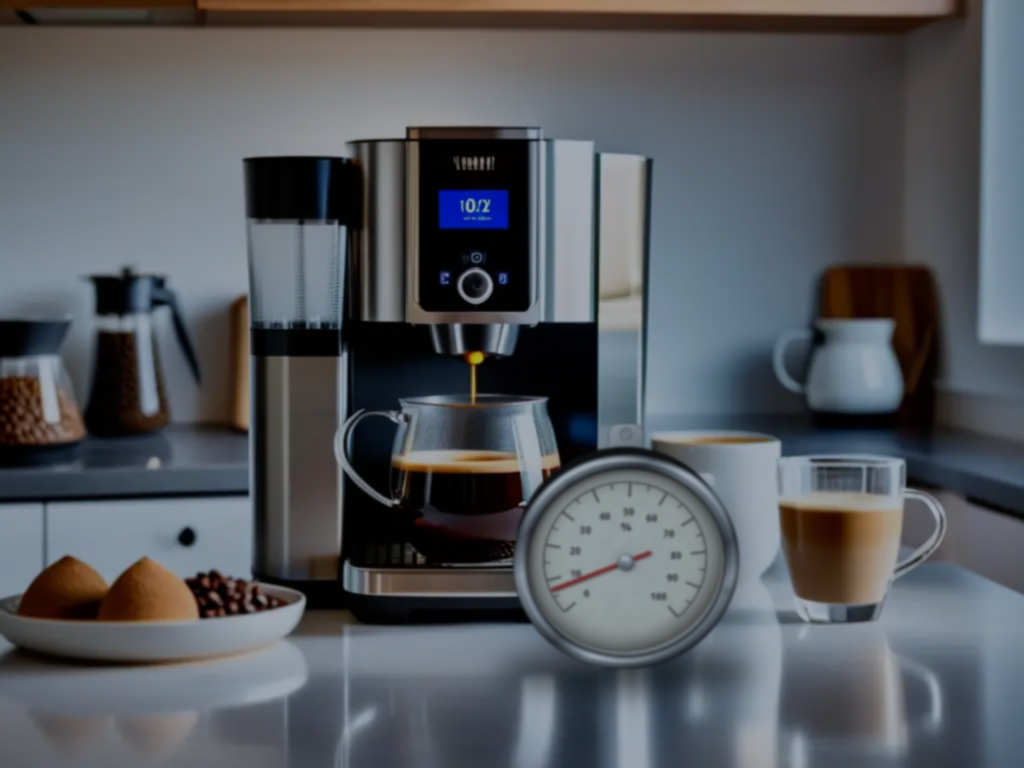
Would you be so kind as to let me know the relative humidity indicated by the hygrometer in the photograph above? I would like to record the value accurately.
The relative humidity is 7.5 %
